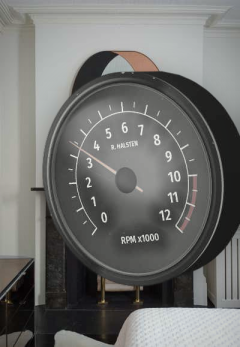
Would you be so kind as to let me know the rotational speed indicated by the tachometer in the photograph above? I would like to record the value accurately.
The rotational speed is 3500 rpm
